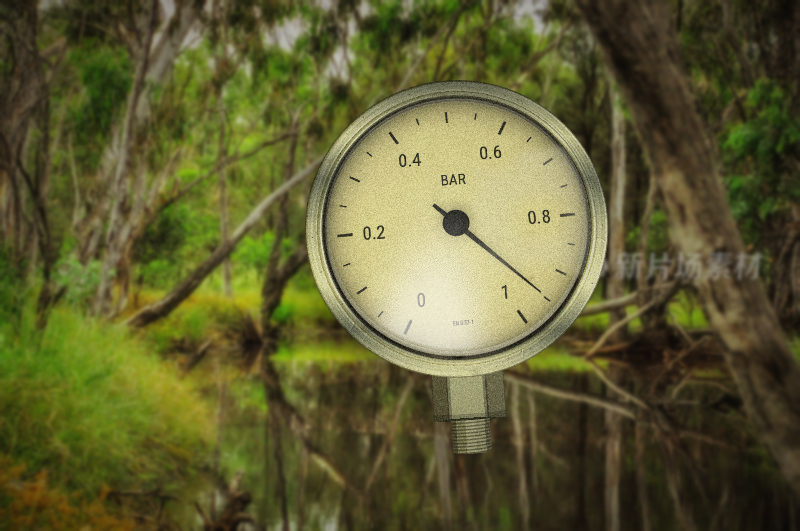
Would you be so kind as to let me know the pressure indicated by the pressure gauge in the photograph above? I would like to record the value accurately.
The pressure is 0.95 bar
